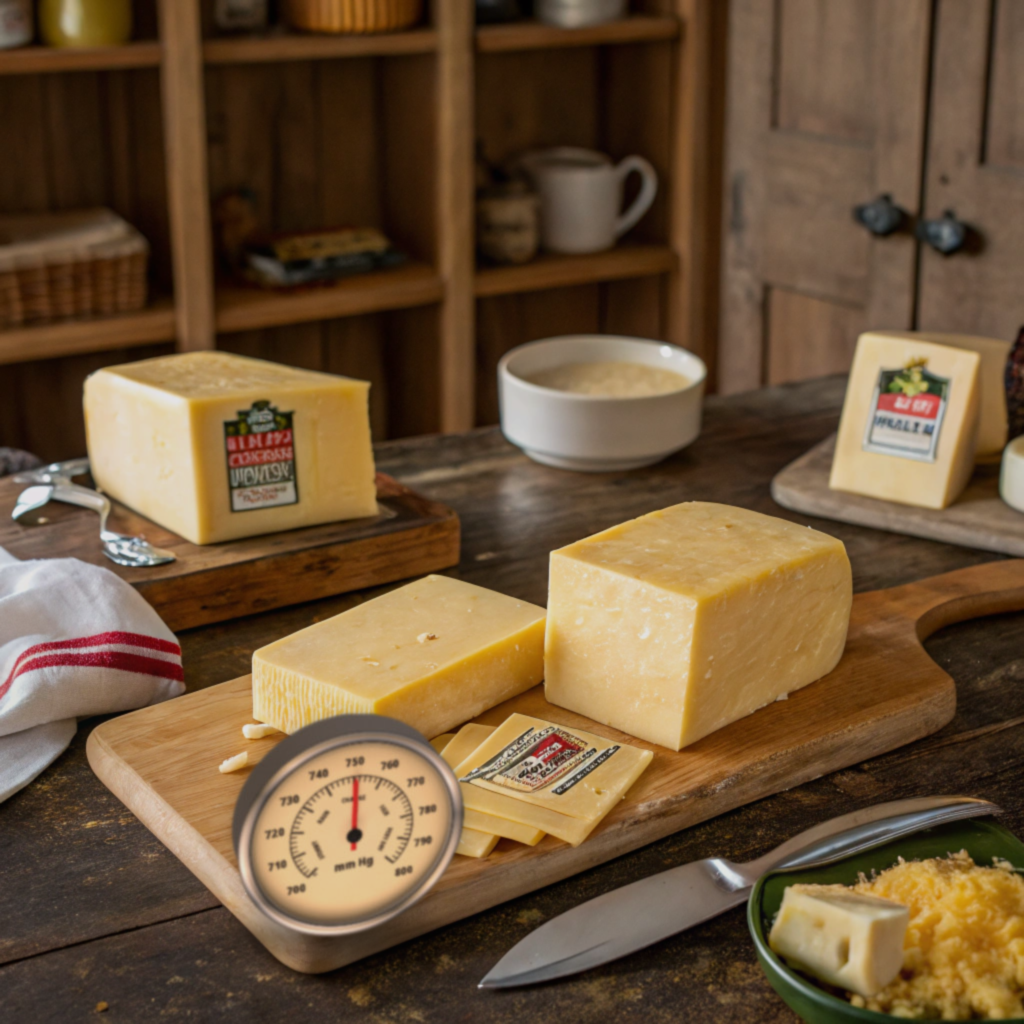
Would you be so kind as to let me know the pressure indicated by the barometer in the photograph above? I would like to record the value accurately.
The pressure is 750 mmHg
